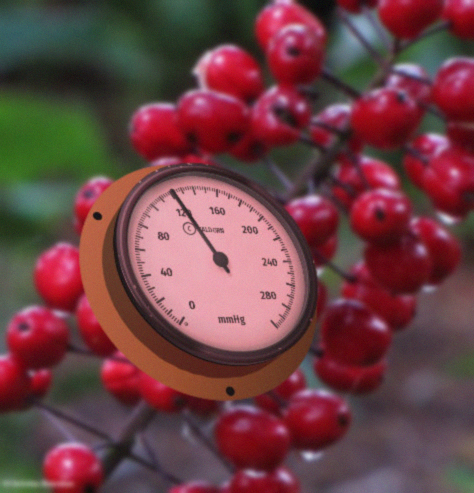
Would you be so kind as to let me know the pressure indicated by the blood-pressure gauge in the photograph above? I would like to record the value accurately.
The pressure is 120 mmHg
